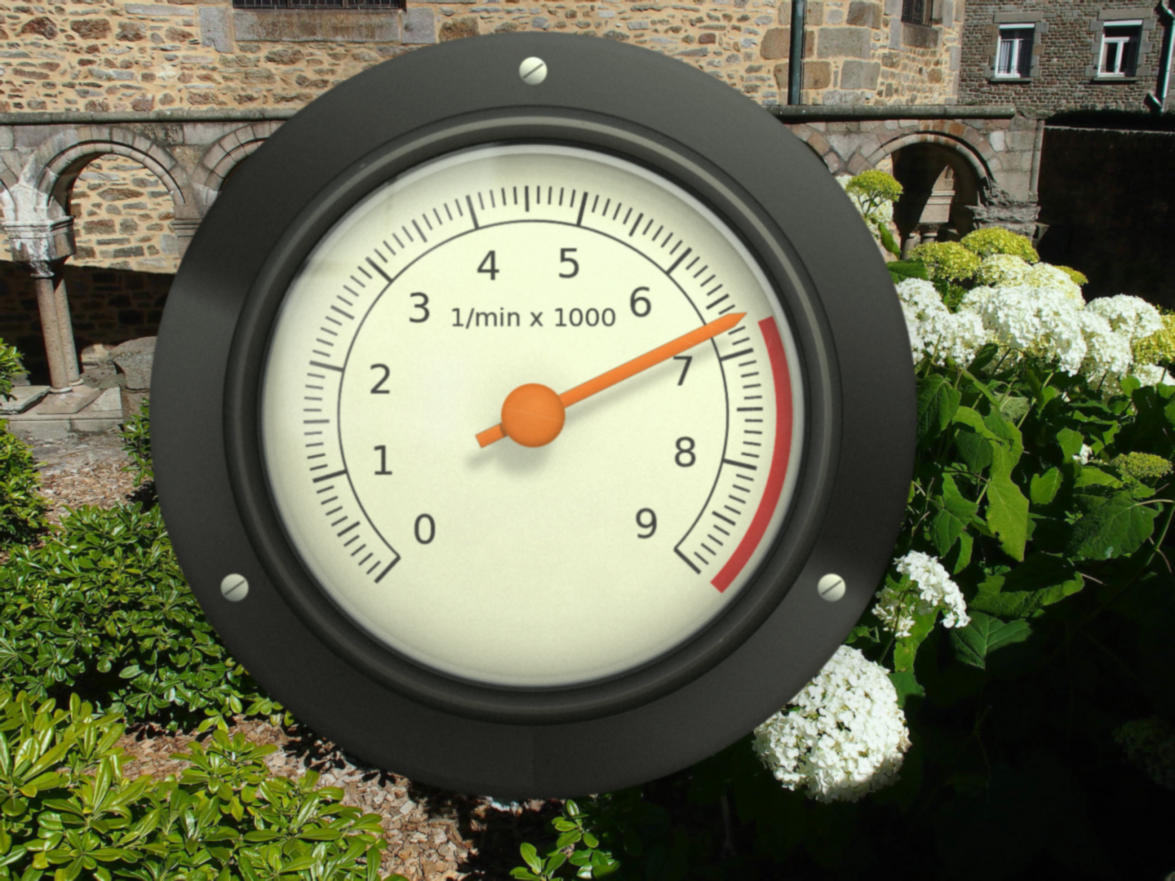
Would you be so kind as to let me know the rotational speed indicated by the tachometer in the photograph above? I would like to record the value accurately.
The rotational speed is 6700 rpm
